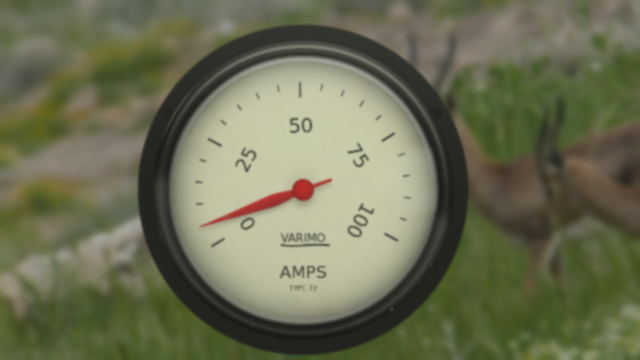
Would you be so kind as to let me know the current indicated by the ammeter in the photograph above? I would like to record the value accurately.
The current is 5 A
